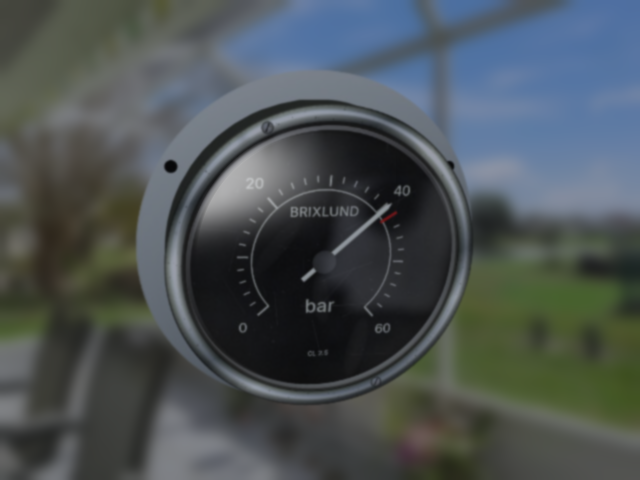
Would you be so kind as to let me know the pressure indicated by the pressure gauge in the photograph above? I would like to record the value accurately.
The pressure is 40 bar
